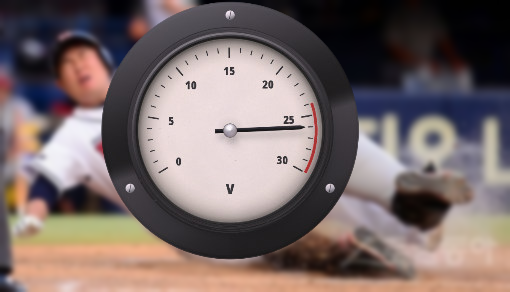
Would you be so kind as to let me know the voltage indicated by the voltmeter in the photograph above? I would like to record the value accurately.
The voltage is 26 V
